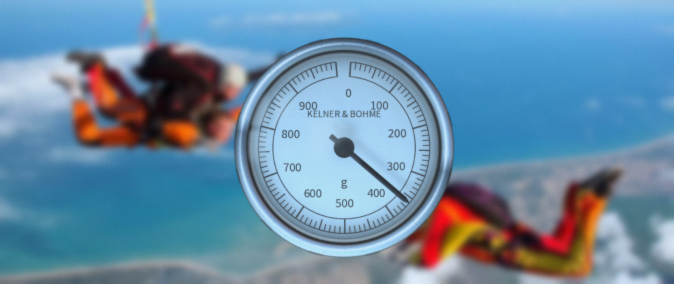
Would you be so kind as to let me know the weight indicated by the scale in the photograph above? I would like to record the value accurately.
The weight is 360 g
